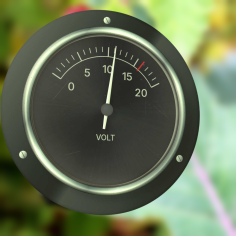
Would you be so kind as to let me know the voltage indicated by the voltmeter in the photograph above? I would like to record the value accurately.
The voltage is 11 V
